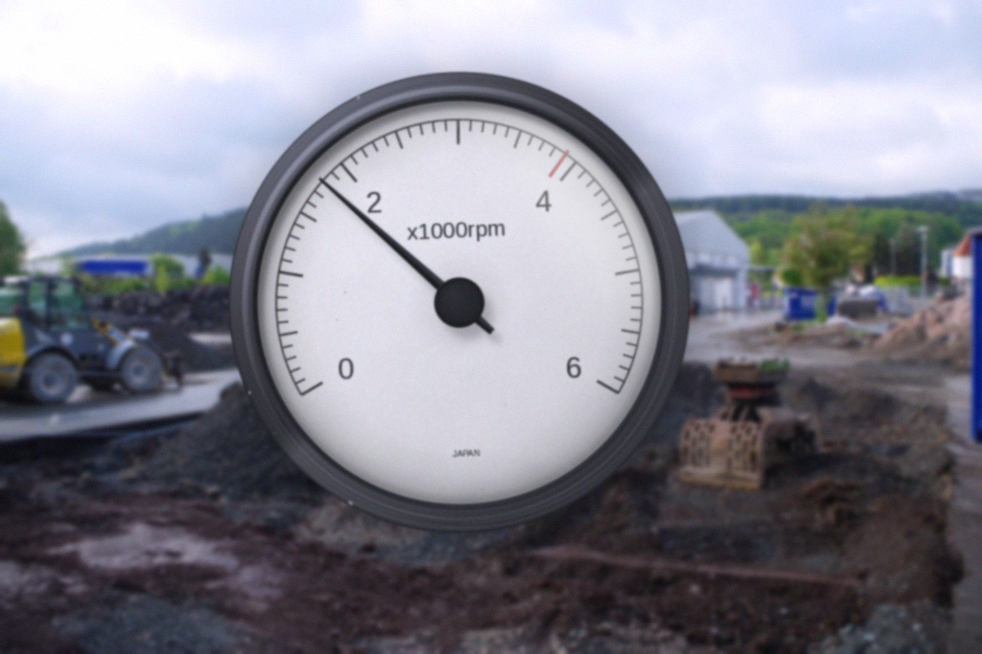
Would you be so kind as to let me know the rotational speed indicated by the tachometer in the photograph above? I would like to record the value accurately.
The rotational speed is 1800 rpm
